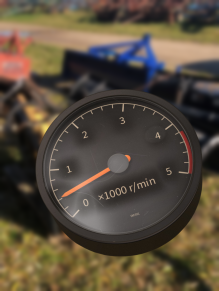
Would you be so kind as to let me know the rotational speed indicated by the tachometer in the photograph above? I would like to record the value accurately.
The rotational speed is 400 rpm
